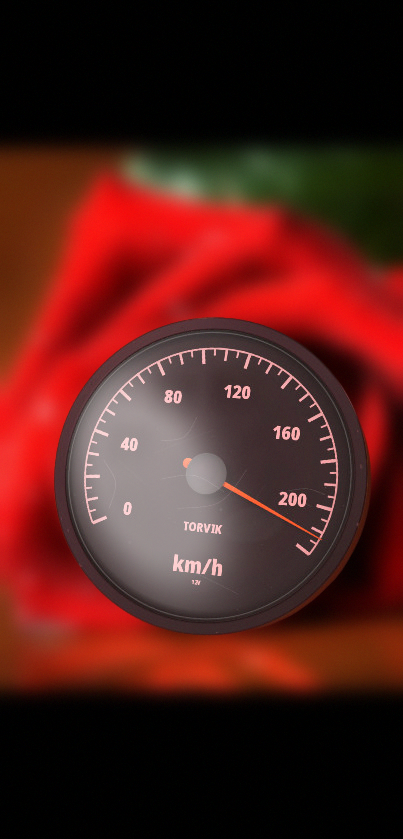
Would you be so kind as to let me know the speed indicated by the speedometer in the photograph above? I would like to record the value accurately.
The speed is 212.5 km/h
